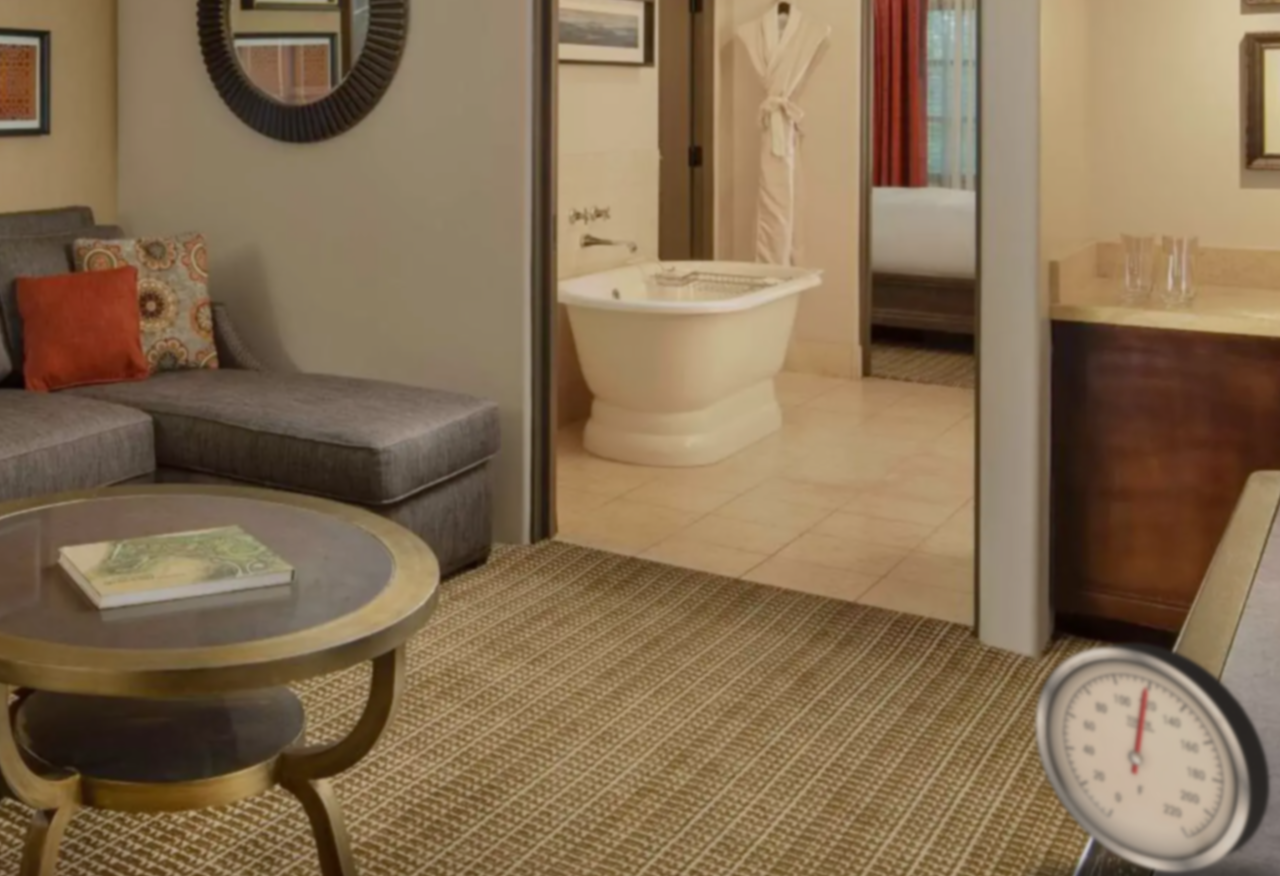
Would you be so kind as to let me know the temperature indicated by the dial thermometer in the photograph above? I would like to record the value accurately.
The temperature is 120 °F
